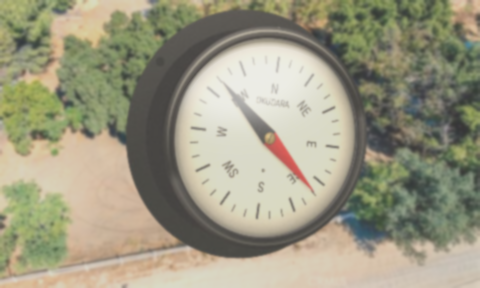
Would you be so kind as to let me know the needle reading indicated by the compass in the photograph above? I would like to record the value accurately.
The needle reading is 130 °
